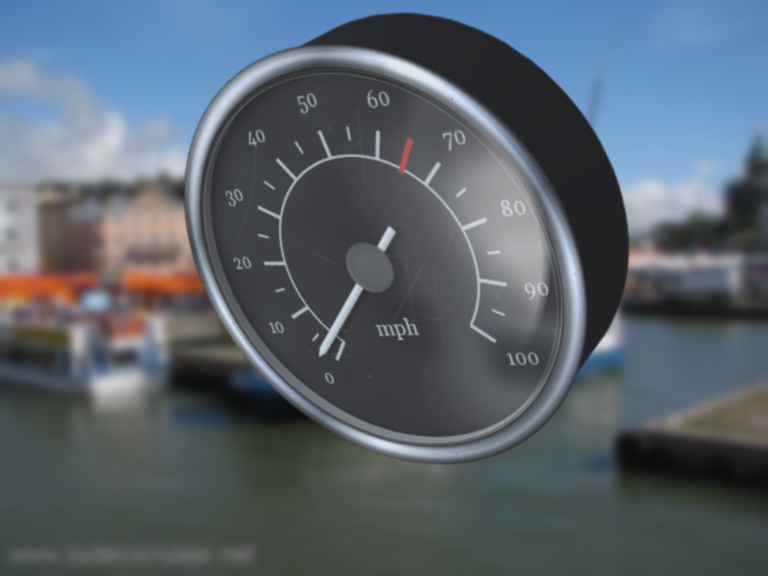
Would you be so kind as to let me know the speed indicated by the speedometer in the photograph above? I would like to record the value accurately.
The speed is 2.5 mph
